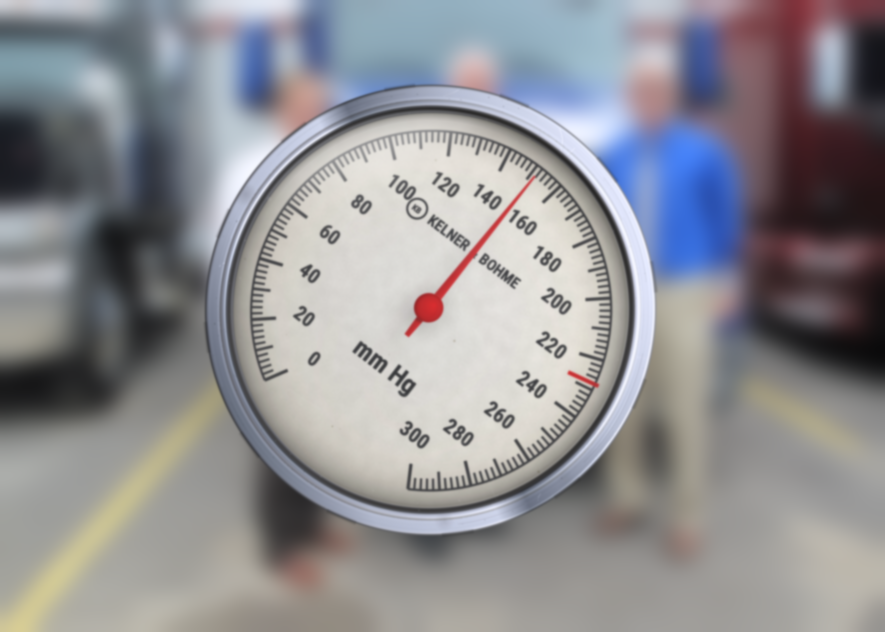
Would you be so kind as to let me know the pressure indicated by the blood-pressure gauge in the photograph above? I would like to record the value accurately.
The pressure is 152 mmHg
